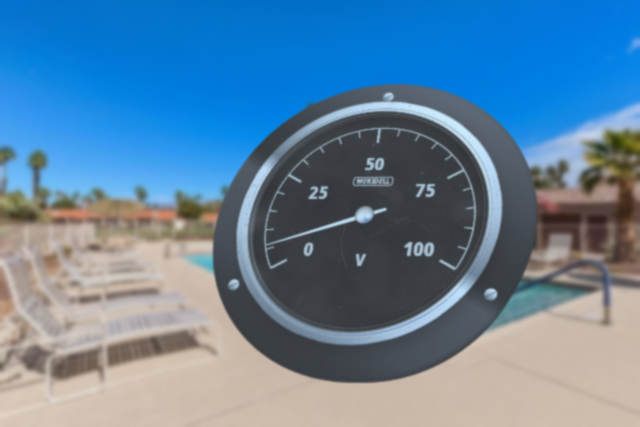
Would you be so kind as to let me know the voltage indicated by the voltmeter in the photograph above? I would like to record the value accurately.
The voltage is 5 V
